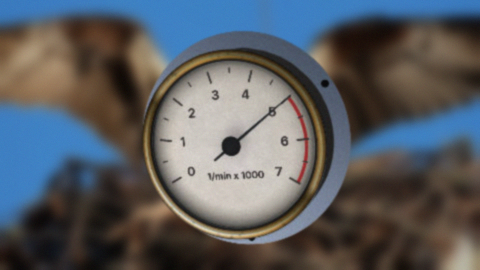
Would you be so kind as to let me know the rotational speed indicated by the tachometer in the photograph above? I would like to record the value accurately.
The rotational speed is 5000 rpm
